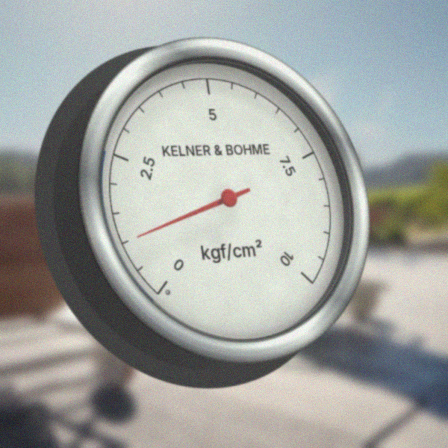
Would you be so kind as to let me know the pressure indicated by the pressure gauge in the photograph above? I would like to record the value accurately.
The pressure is 1 kg/cm²
